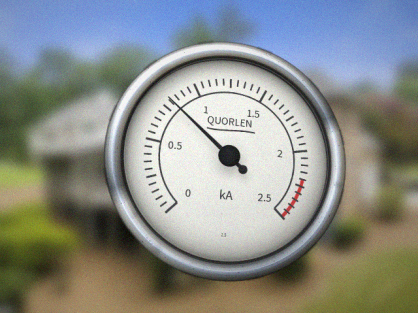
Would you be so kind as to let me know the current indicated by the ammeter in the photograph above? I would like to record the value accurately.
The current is 0.8 kA
